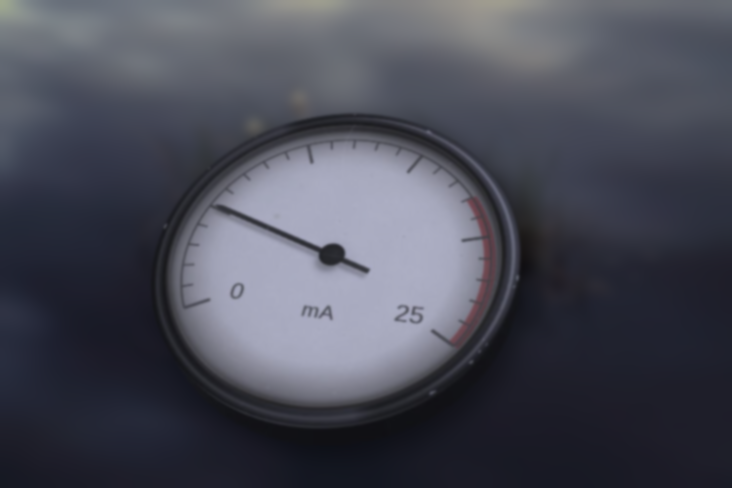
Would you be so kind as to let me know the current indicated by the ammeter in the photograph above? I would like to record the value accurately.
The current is 5 mA
